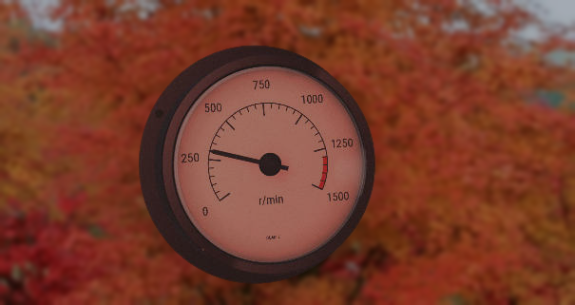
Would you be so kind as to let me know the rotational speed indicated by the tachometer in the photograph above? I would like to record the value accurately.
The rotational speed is 300 rpm
